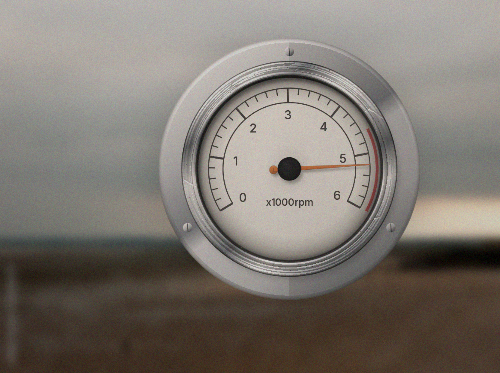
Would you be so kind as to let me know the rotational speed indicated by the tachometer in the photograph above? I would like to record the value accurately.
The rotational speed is 5200 rpm
